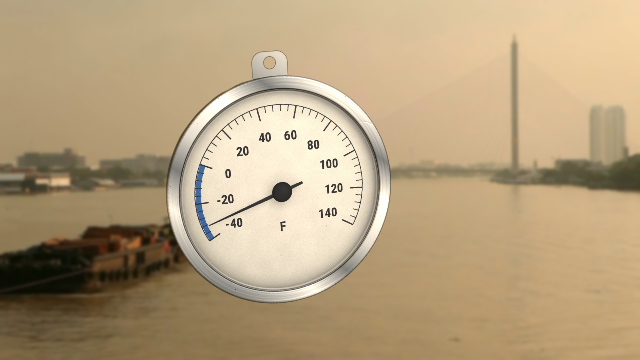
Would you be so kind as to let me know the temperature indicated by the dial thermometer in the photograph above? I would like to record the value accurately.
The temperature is -32 °F
